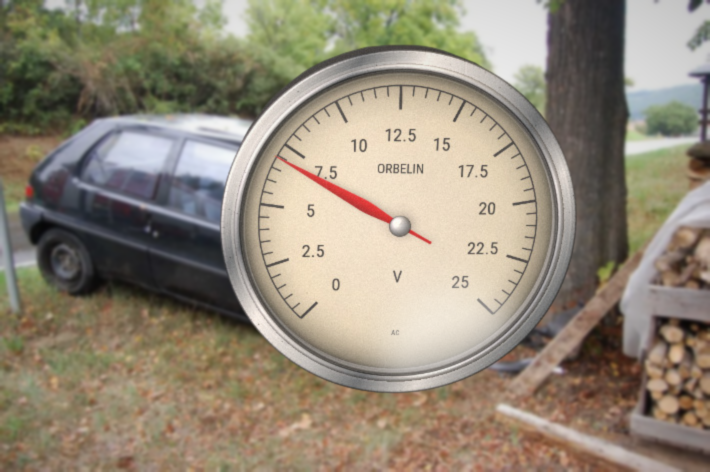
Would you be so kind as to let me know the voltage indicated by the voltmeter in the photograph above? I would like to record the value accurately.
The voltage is 7 V
